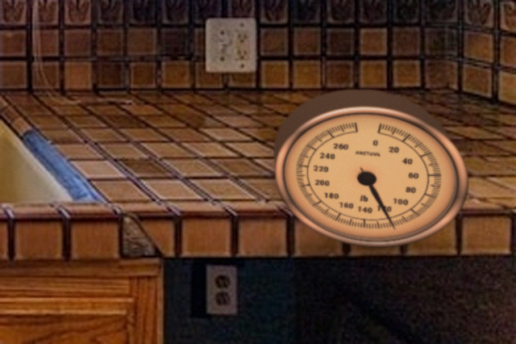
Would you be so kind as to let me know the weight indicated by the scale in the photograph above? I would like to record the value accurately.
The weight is 120 lb
